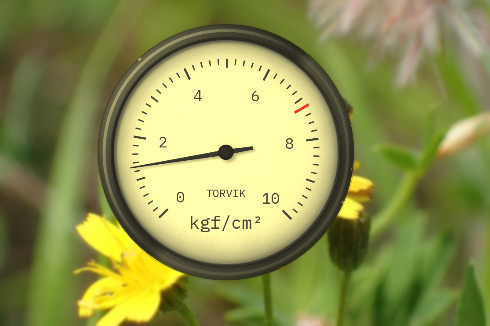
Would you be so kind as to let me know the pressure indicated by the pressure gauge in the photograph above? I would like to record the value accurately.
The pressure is 1.3 kg/cm²
